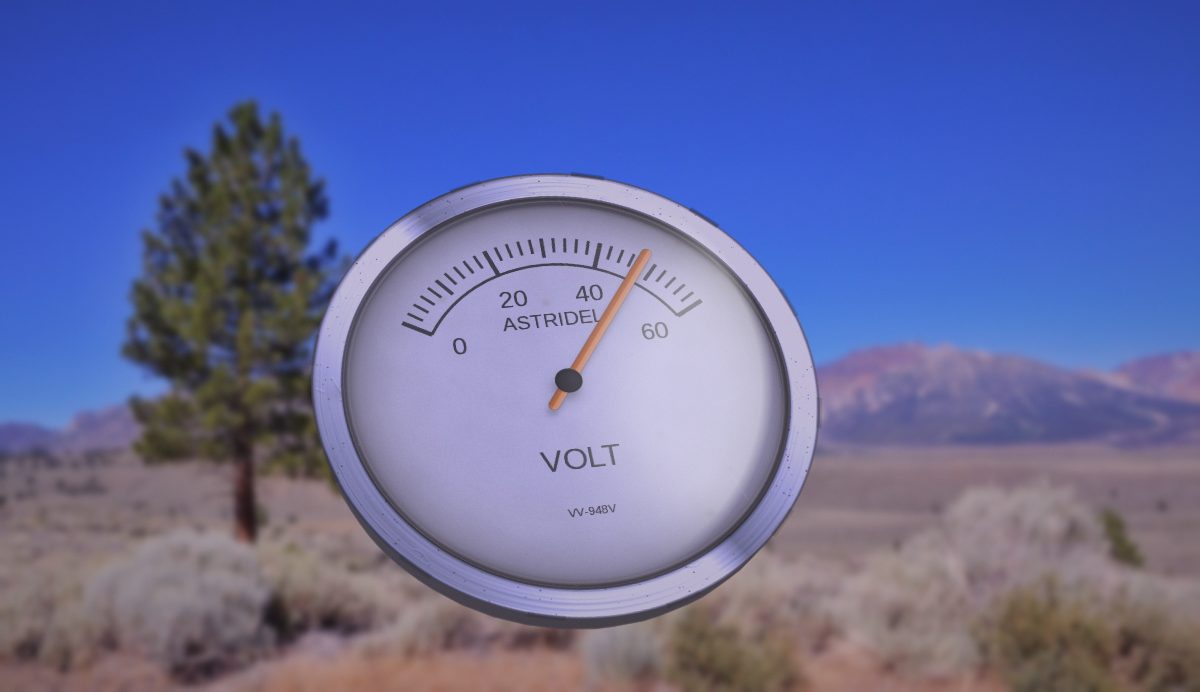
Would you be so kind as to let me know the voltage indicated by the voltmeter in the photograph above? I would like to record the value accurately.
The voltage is 48 V
